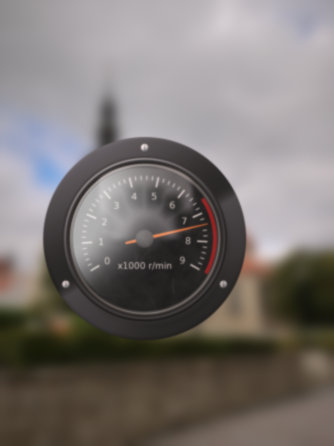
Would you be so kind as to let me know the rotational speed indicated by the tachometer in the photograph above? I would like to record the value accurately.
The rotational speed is 7400 rpm
